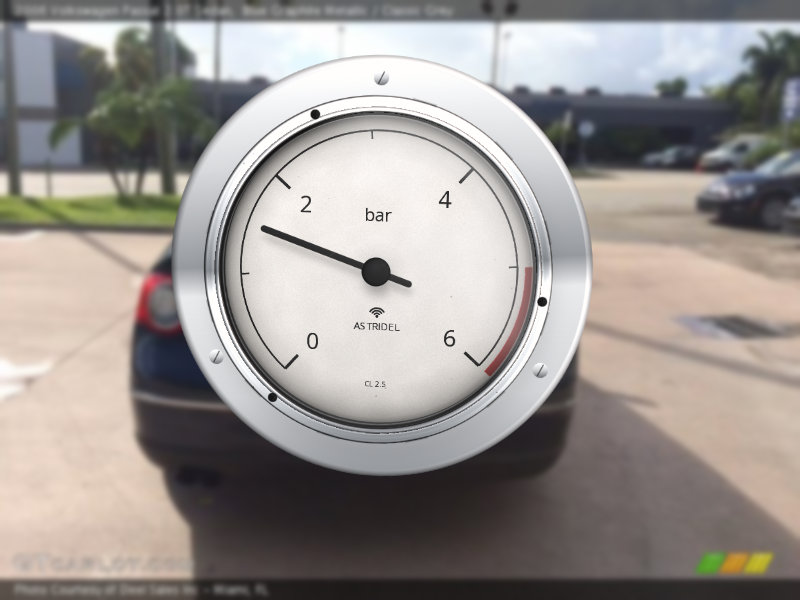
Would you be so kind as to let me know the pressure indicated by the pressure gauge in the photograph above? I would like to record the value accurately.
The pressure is 1.5 bar
